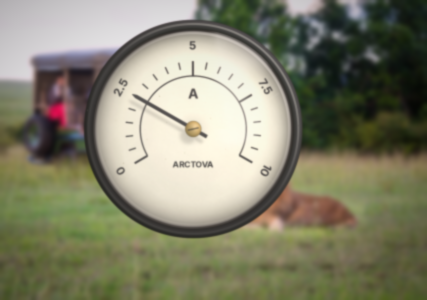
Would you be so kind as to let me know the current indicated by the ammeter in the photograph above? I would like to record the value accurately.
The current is 2.5 A
